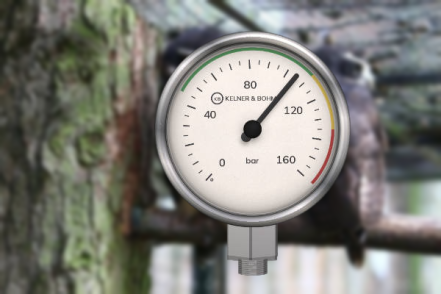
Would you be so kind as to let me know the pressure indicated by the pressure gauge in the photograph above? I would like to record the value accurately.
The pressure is 105 bar
